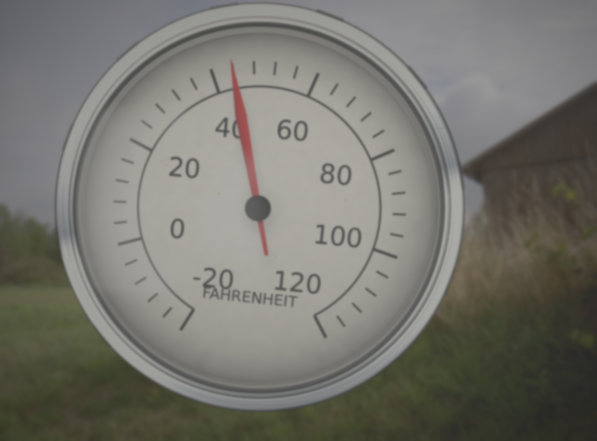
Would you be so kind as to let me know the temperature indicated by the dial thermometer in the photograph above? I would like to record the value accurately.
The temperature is 44 °F
